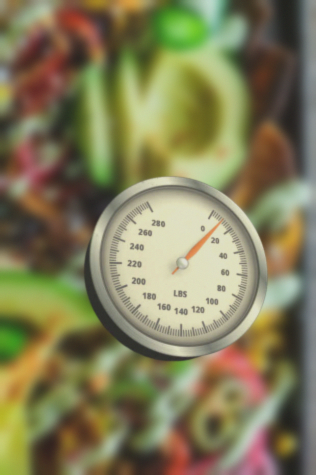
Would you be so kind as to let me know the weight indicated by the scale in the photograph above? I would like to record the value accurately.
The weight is 10 lb
